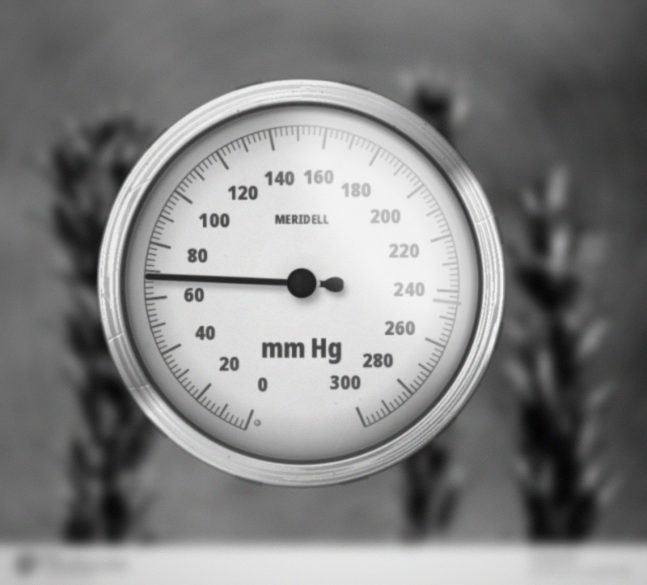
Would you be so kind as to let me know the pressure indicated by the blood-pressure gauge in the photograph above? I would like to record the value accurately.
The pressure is 68 mmHg
